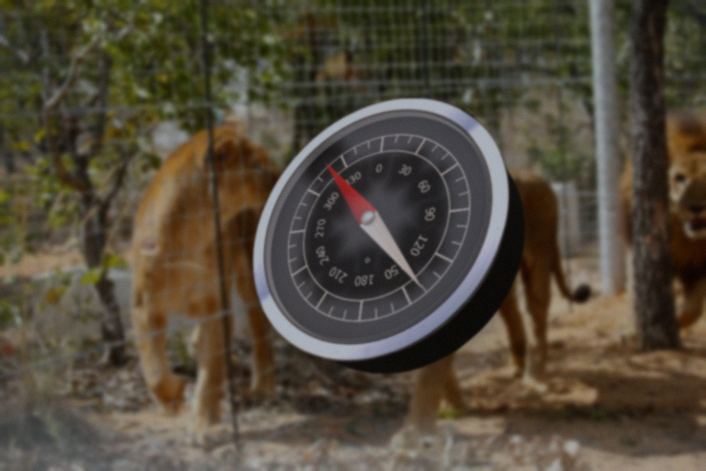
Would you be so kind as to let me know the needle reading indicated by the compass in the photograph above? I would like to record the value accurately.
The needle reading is 320 °
